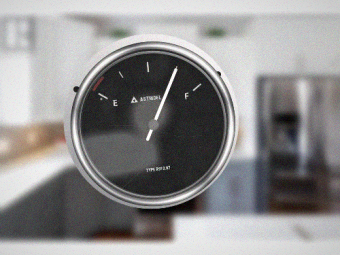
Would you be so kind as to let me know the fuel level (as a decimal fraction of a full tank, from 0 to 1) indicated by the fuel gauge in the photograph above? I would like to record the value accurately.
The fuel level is 0.75
